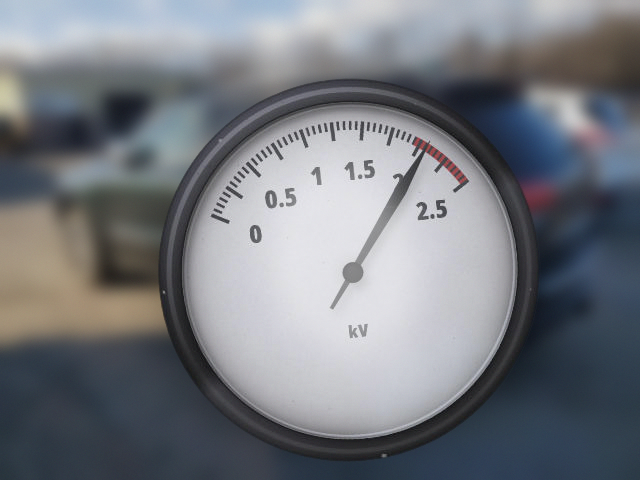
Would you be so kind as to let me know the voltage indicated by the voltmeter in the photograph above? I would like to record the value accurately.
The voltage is 2.05 kV
